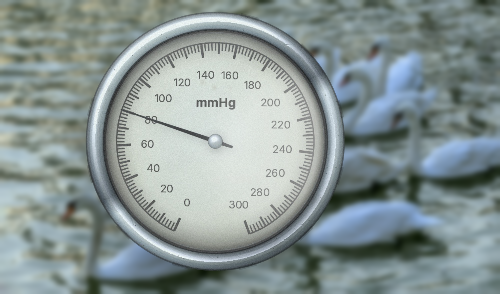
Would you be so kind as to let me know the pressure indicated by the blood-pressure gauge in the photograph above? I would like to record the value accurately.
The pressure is 80 mmHg
